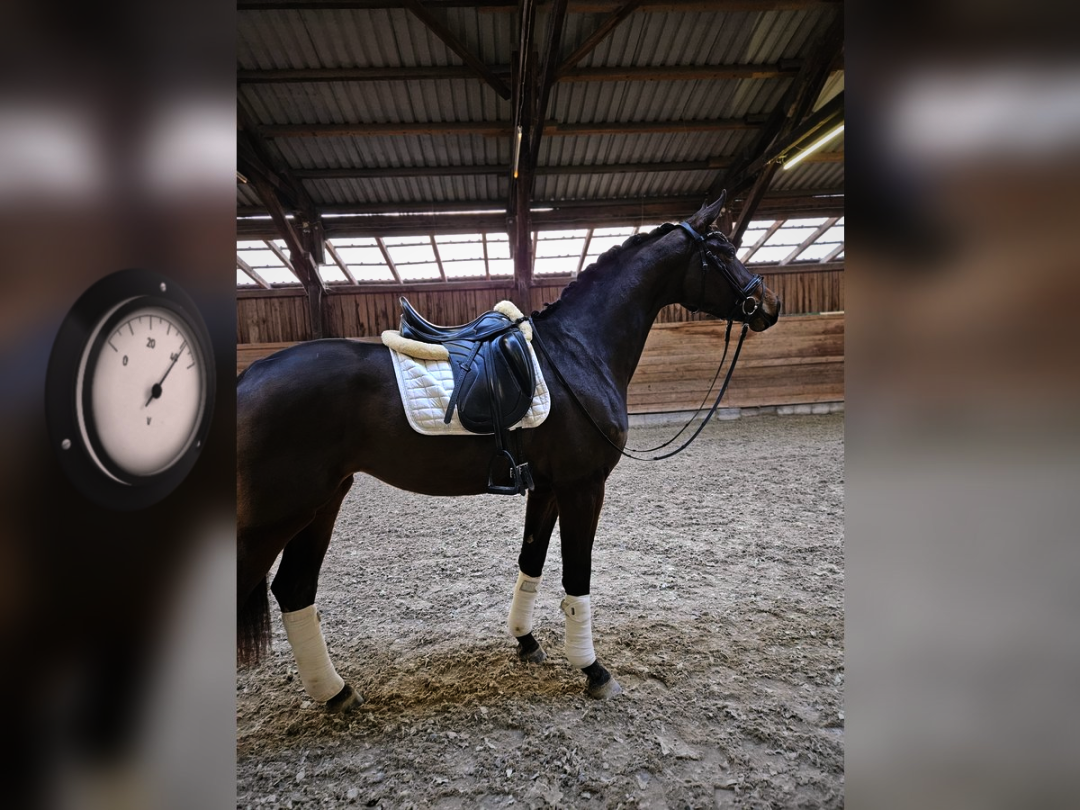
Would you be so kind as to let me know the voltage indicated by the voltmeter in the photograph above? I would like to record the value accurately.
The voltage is 40 V
